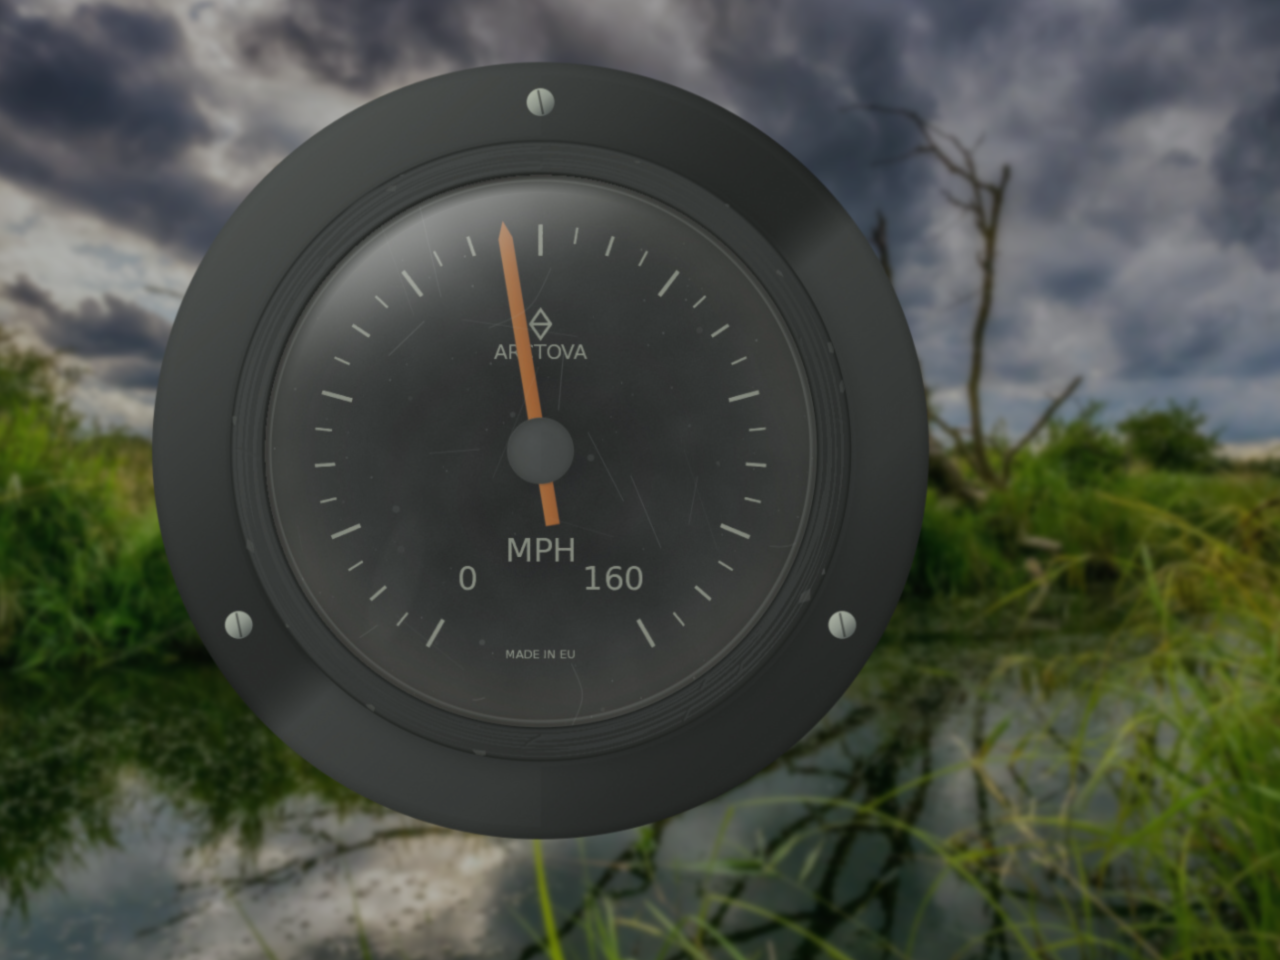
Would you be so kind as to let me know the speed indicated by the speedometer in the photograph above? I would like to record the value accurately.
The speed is 75 mph
